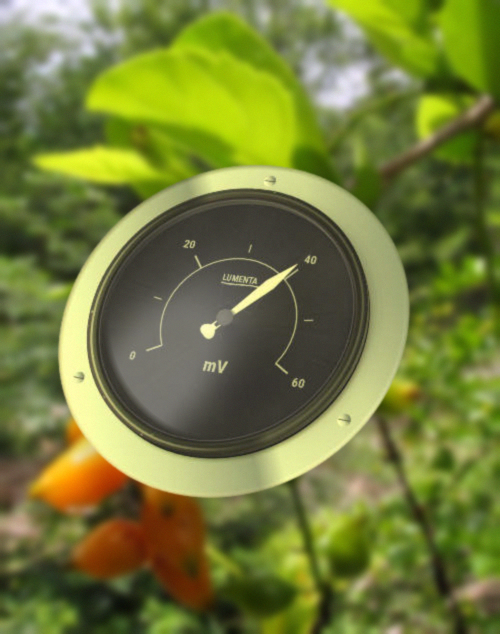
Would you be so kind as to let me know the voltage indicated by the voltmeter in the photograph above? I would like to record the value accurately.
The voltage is 40 mV
